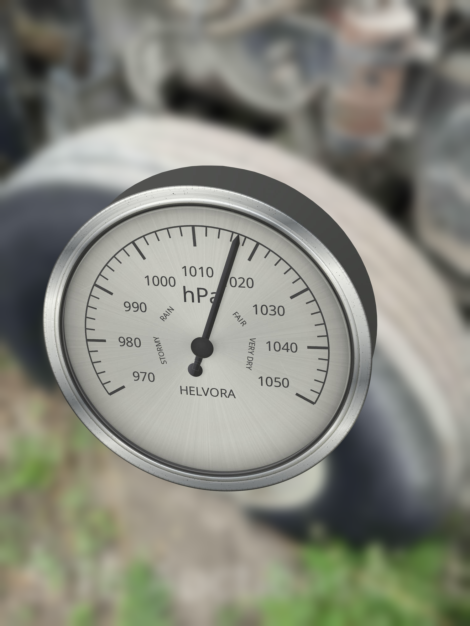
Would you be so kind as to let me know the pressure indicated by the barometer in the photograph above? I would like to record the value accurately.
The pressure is 1017 hPa
